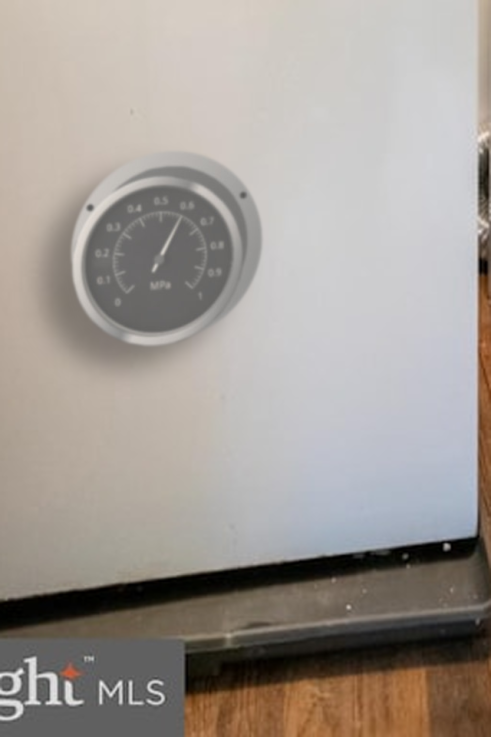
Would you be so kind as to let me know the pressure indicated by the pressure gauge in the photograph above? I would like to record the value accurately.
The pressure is 0.6 MPa
